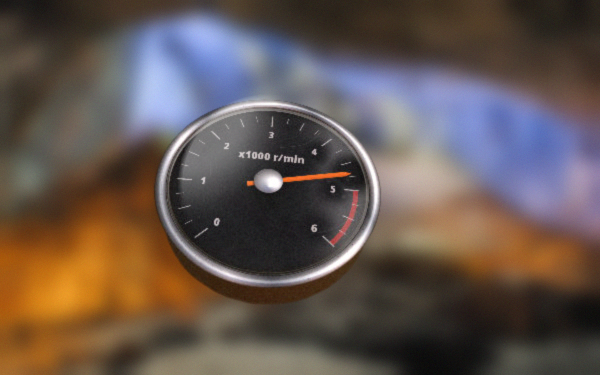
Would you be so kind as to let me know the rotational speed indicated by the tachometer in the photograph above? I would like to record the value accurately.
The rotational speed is 4750 rpm
